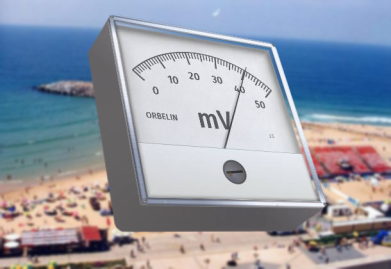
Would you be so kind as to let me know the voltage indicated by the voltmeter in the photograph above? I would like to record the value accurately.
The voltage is 40 mV
